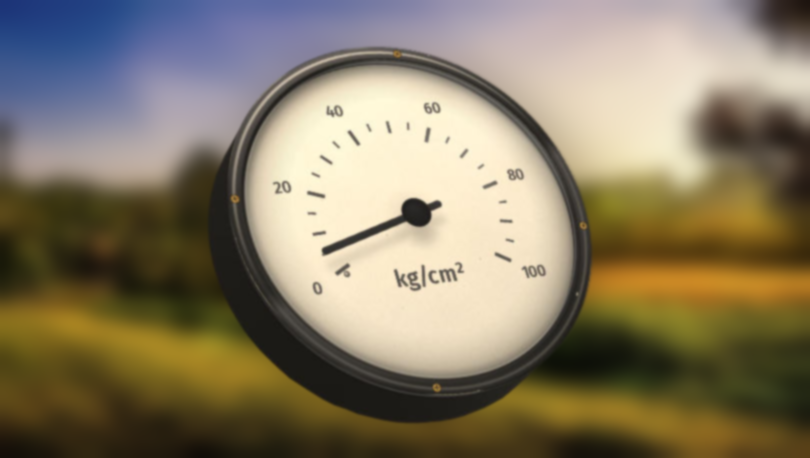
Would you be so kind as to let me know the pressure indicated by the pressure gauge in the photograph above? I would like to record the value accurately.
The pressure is 5 kg/cm²
